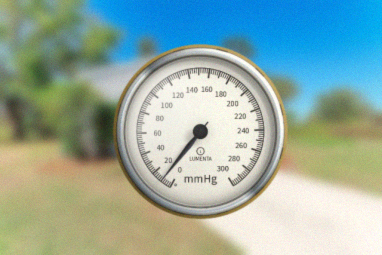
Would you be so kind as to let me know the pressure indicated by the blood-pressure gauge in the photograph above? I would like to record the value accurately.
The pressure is 10 mmHg
